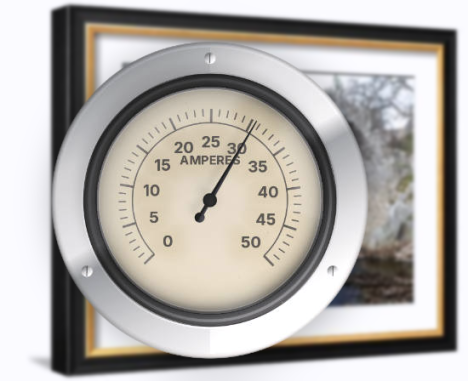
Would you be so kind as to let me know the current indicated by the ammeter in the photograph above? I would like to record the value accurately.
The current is 30.5 A
